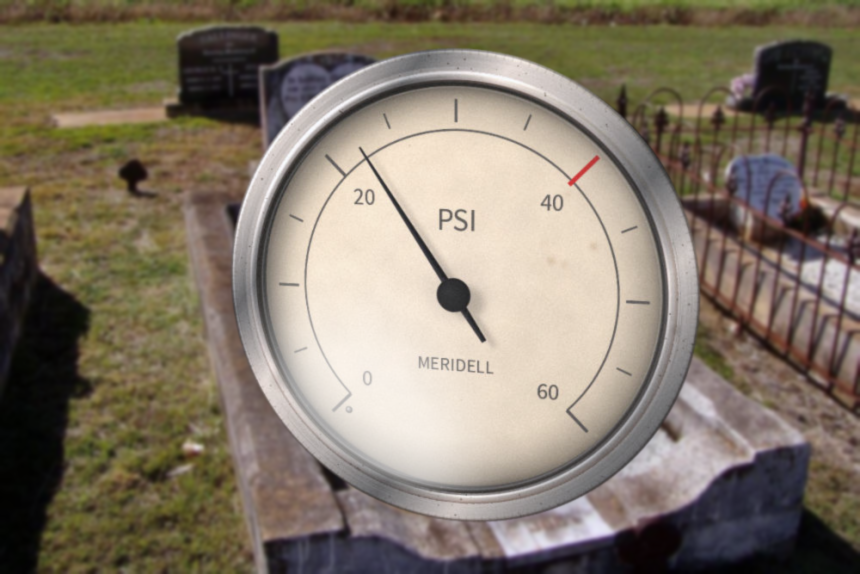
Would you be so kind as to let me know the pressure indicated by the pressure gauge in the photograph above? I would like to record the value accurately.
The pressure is 22.5 psi
